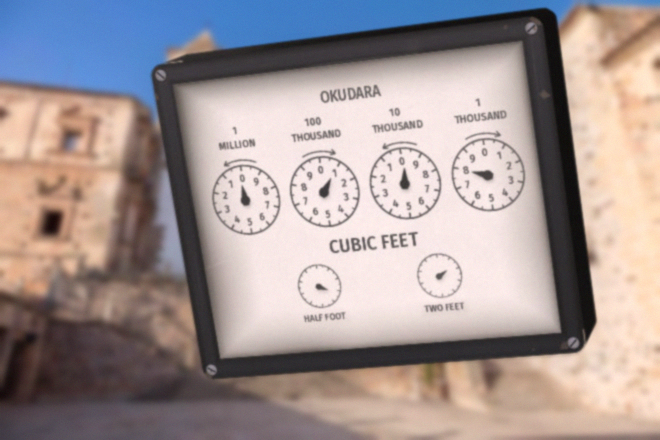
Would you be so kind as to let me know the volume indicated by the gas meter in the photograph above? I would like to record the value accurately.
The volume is 9800 ft³
